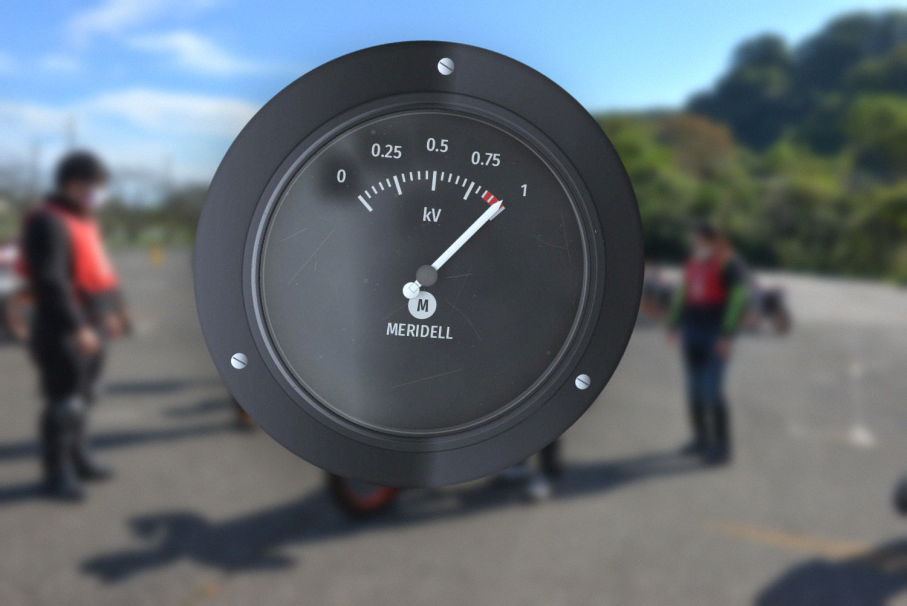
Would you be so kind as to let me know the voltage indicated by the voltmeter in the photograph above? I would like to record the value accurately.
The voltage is 0.95 kV
